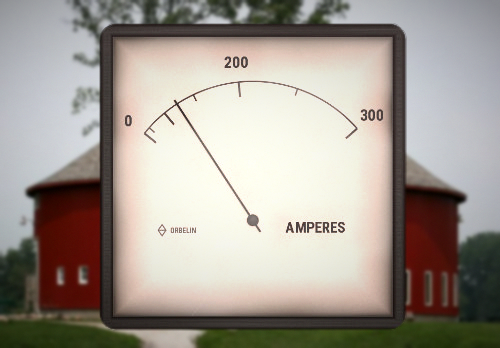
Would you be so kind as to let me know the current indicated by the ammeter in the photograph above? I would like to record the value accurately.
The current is 125 A
